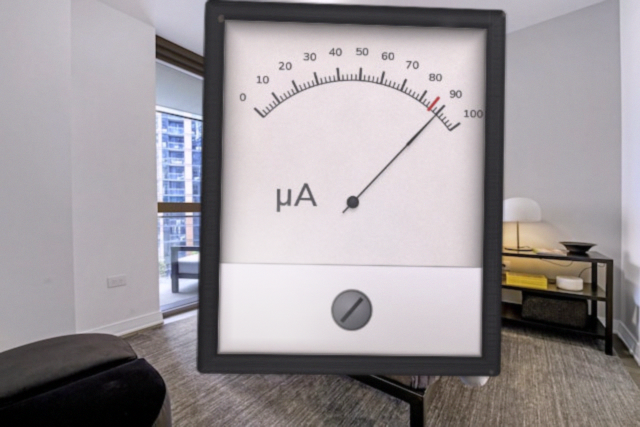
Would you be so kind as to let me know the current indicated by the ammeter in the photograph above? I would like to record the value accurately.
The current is 90 µA
